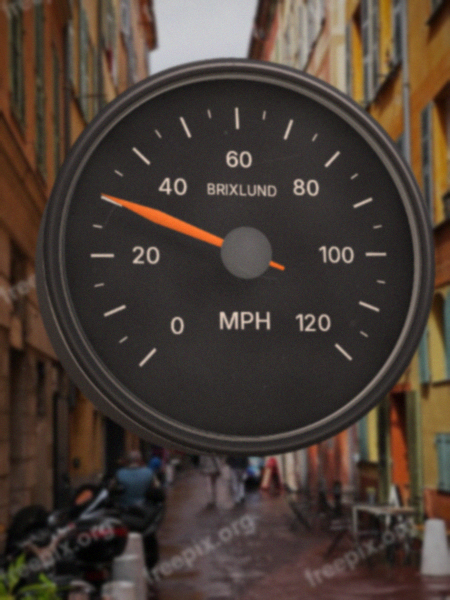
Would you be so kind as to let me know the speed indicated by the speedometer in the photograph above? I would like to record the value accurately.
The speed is 30 mph
